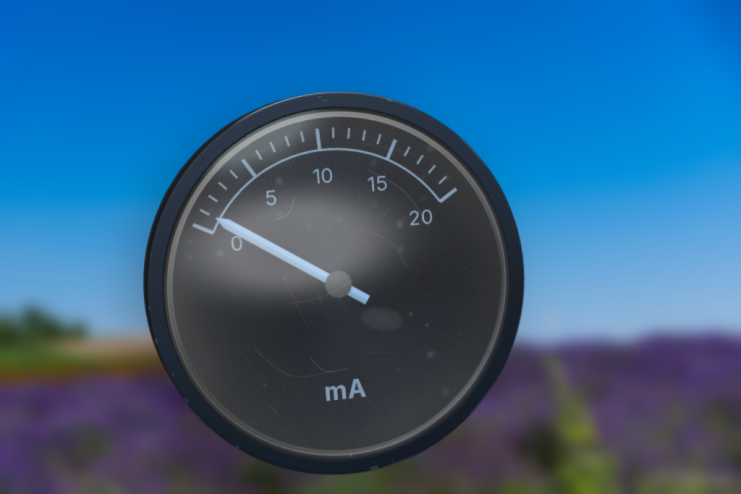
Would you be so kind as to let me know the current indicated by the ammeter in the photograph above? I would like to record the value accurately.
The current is 1 mA
